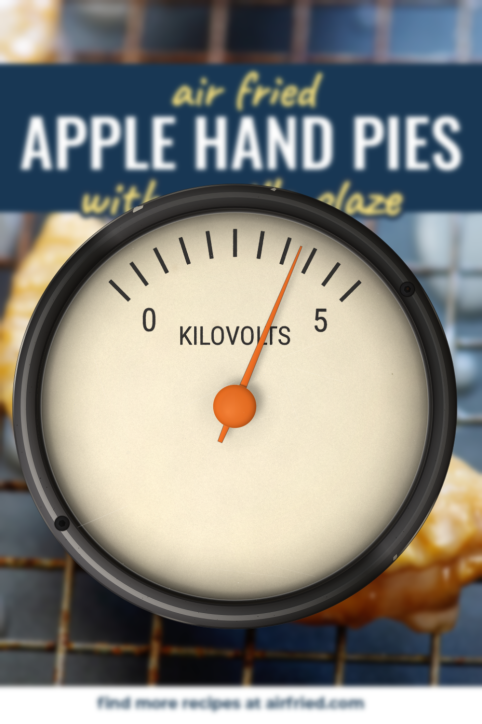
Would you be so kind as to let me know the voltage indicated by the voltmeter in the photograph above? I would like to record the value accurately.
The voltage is 3.75 kV
